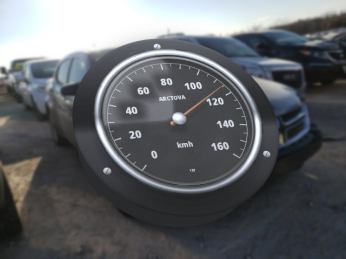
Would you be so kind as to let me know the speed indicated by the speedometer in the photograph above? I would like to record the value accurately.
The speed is 115 km/h
